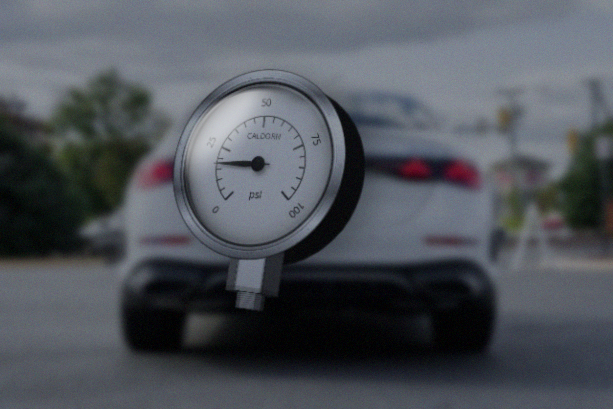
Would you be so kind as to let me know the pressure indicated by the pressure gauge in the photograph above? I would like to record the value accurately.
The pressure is 17.5 psi
